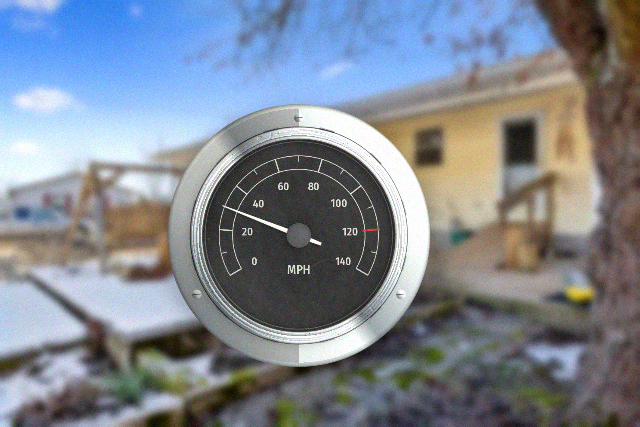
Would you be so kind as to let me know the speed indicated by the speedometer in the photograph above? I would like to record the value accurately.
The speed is 30 mph
